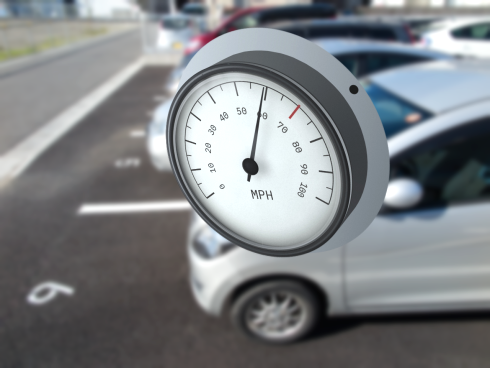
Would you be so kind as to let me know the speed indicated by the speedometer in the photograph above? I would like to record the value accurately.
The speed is 60 mph
